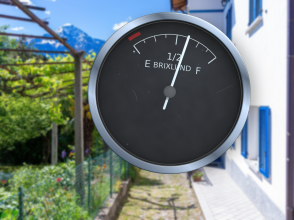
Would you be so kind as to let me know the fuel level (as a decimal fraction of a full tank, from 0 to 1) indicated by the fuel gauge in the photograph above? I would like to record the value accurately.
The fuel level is 0.625
